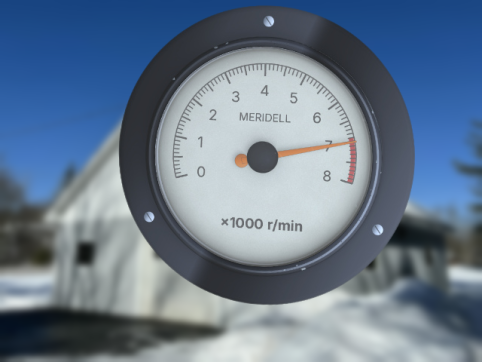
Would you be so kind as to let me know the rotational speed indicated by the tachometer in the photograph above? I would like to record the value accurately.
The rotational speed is 7000 rpm
